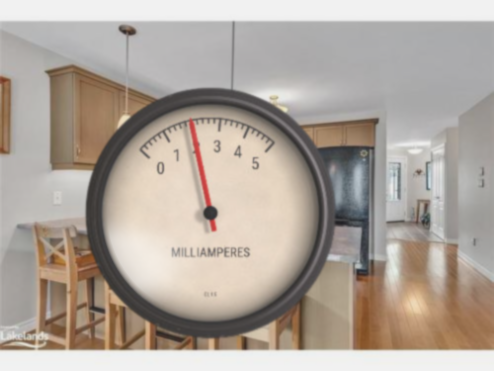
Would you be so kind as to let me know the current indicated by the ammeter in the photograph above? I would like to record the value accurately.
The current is 2 mA
